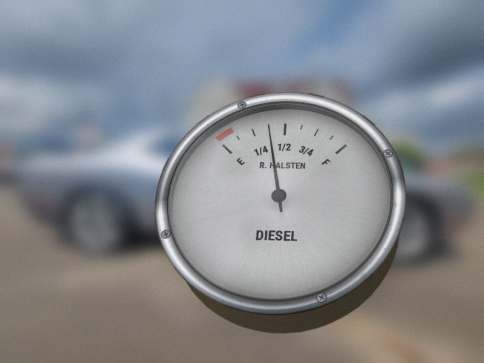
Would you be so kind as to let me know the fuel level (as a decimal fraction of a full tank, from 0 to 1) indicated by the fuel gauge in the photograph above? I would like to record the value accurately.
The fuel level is 0.375
